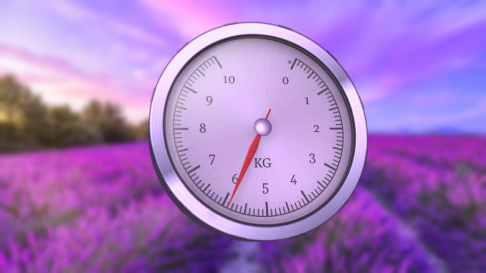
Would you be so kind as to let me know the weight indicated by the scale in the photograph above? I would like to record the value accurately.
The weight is 5.9 kg
